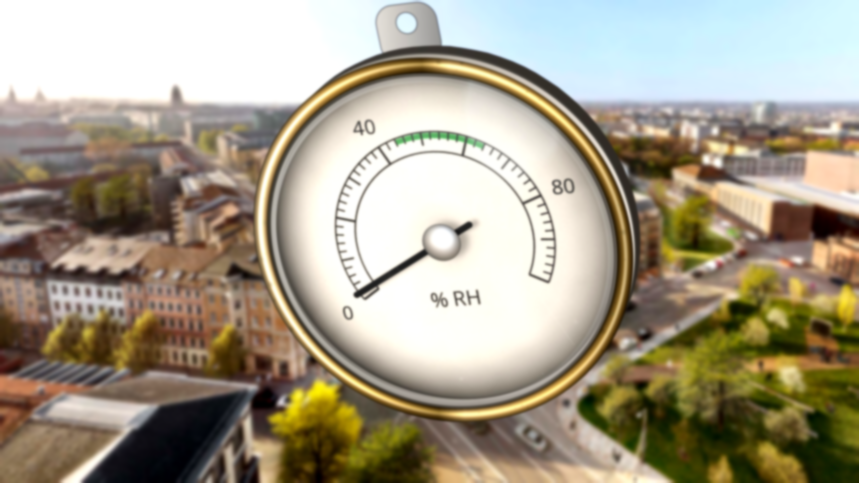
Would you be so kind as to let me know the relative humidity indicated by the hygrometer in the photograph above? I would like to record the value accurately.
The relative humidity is 2 %
